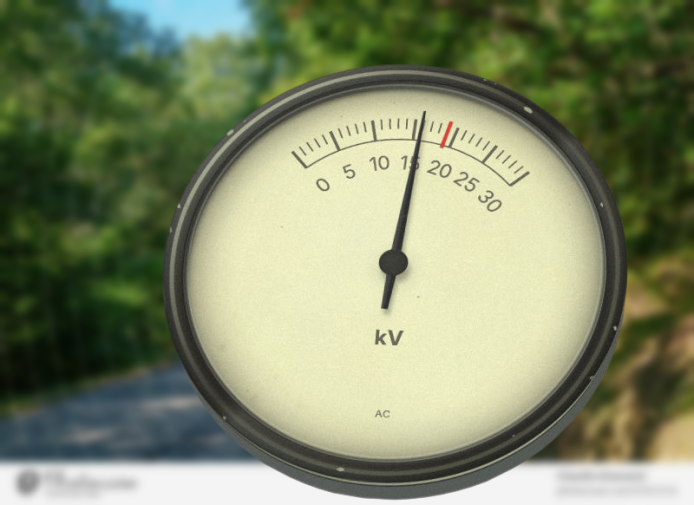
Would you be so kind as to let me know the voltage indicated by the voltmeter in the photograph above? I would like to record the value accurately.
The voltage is 16 kV
